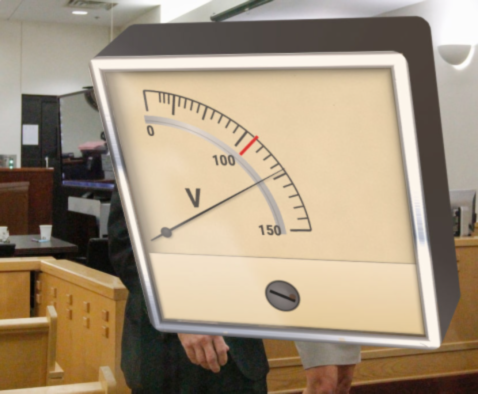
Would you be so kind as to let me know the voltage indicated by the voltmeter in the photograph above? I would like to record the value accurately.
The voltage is 122.5 V
